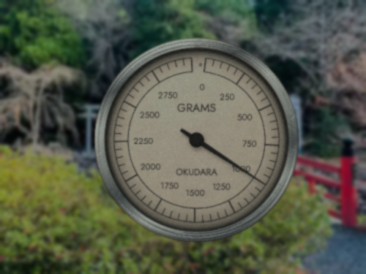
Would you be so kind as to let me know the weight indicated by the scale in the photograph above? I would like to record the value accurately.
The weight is 1000 g
